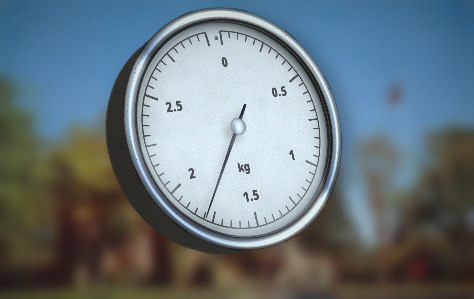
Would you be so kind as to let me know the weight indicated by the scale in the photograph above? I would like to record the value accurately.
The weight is 1.8 kg
